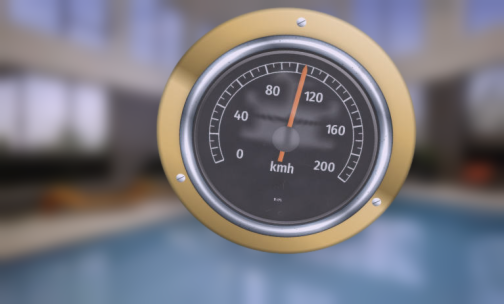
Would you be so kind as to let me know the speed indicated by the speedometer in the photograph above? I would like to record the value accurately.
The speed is 105 km/h
